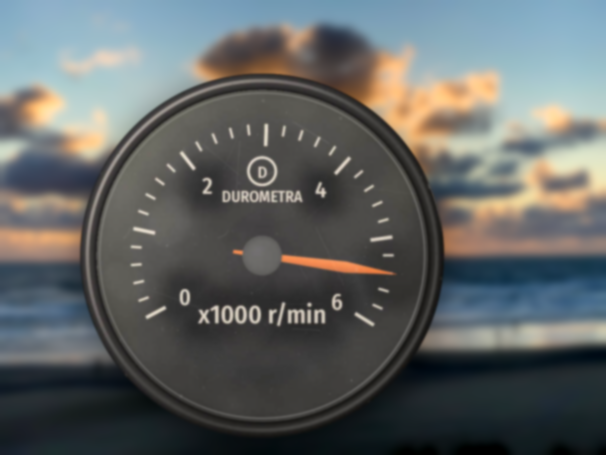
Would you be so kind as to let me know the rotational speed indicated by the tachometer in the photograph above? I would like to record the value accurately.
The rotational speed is 5400 rpm
